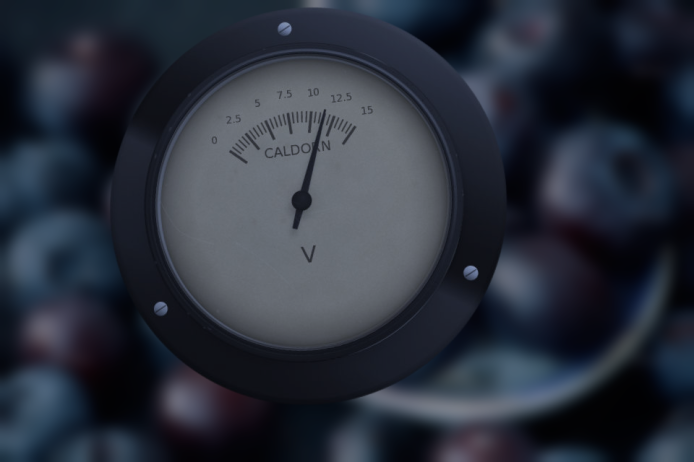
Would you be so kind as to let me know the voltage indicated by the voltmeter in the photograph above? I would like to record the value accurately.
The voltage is 11.5 V
